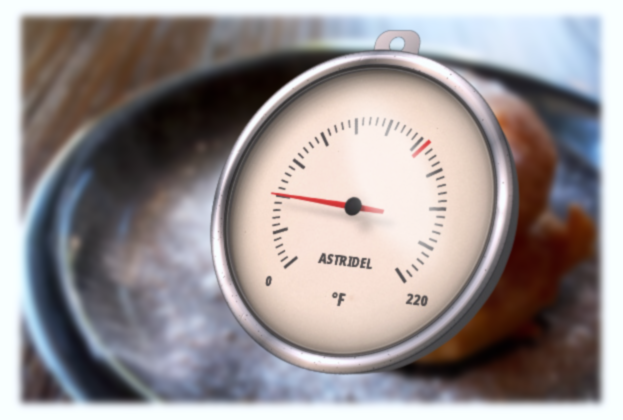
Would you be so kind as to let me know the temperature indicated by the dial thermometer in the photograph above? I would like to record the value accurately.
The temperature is 40 °F
